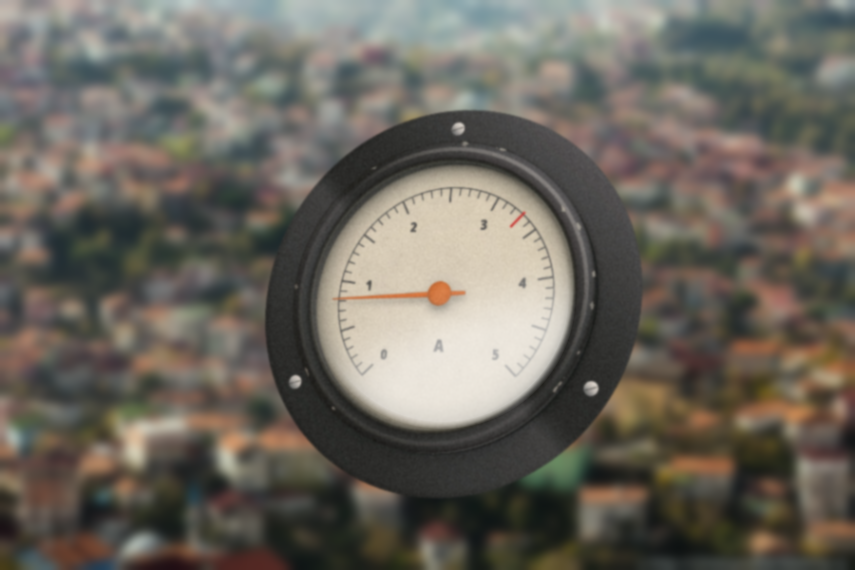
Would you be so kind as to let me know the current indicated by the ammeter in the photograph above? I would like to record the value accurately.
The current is 0.8 A
